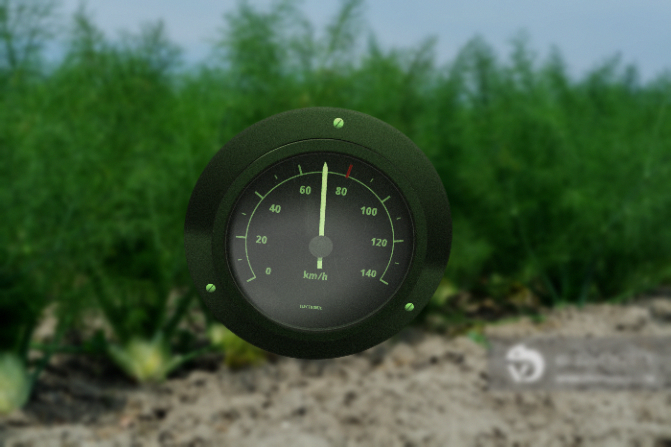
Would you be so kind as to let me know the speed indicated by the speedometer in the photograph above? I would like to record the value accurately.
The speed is 70 km/h
